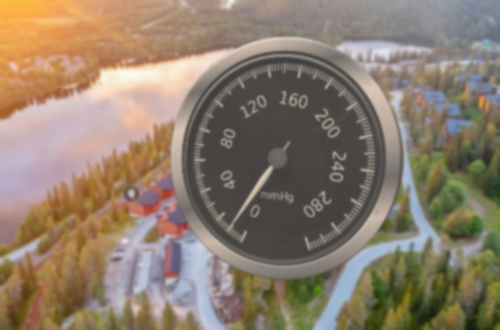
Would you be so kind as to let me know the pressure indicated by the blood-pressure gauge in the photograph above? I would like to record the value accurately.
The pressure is 10 mmHg
